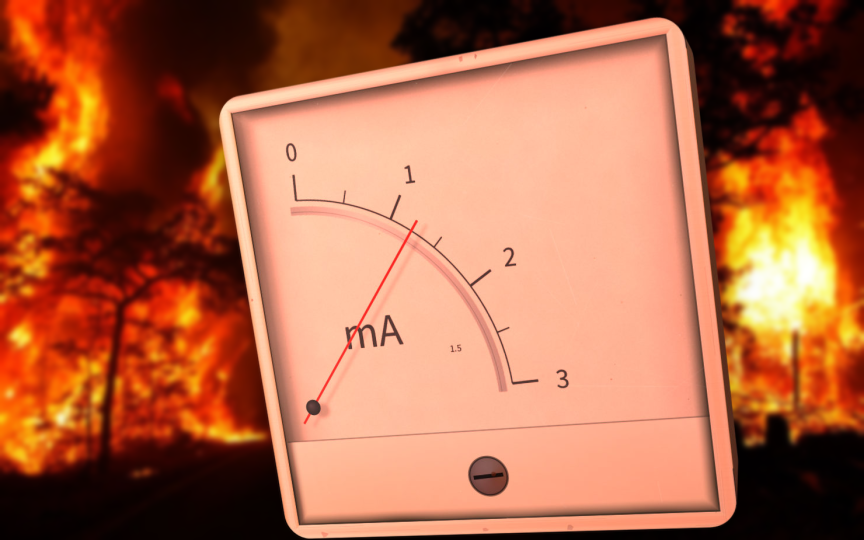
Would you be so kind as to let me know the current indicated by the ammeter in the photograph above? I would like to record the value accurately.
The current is 1.25 mA
